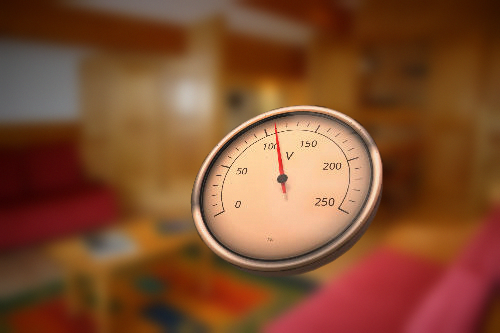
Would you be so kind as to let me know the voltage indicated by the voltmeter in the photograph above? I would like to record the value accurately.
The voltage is 110 V
